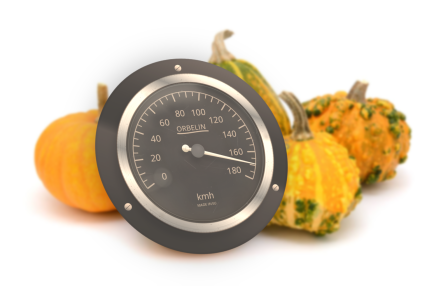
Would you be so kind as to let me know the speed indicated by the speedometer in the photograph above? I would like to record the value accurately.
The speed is 170 km/h
